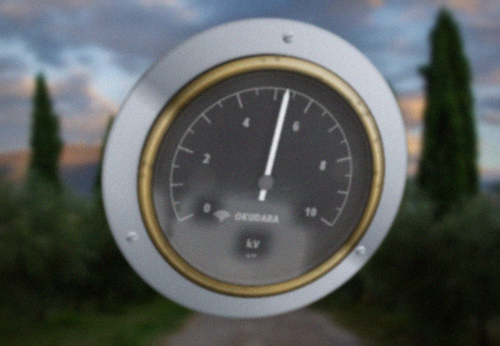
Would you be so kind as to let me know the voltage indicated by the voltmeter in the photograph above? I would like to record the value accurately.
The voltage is 5.25 kV
